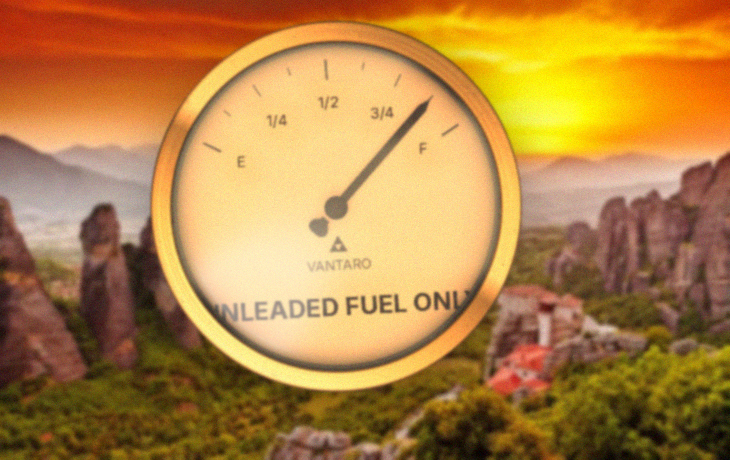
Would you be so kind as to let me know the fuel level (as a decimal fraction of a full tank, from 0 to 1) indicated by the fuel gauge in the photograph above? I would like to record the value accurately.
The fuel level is 0.875
